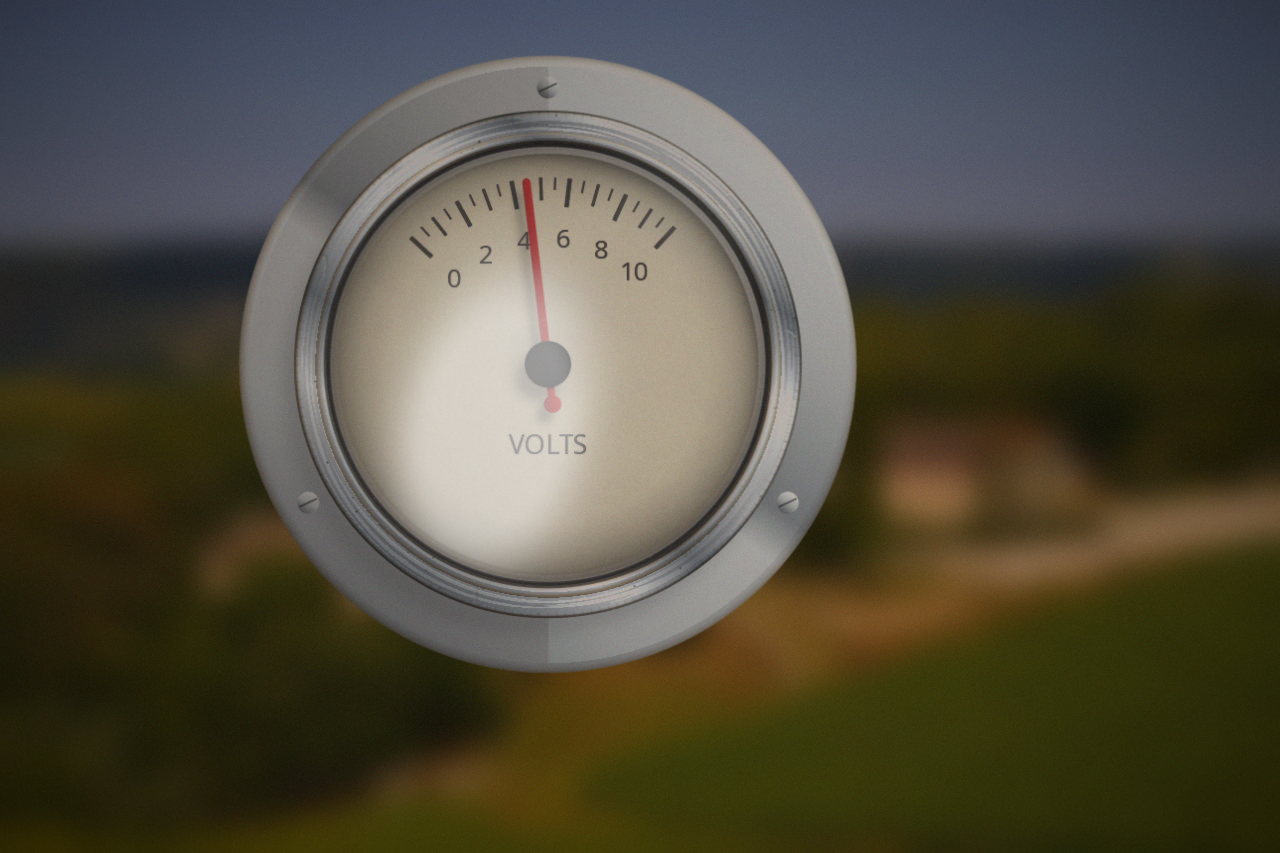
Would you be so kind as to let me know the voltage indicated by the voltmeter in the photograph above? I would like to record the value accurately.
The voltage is 4.5 V
